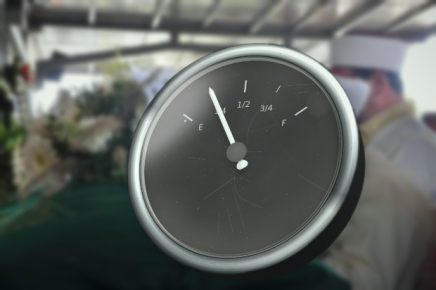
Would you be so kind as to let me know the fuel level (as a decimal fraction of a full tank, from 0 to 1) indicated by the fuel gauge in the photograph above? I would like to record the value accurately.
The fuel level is 0.25
